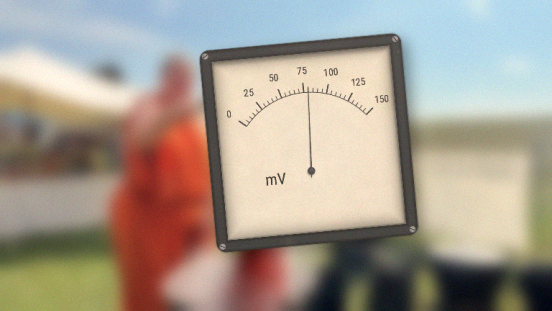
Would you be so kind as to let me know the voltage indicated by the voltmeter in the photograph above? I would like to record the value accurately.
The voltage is 80 mV
